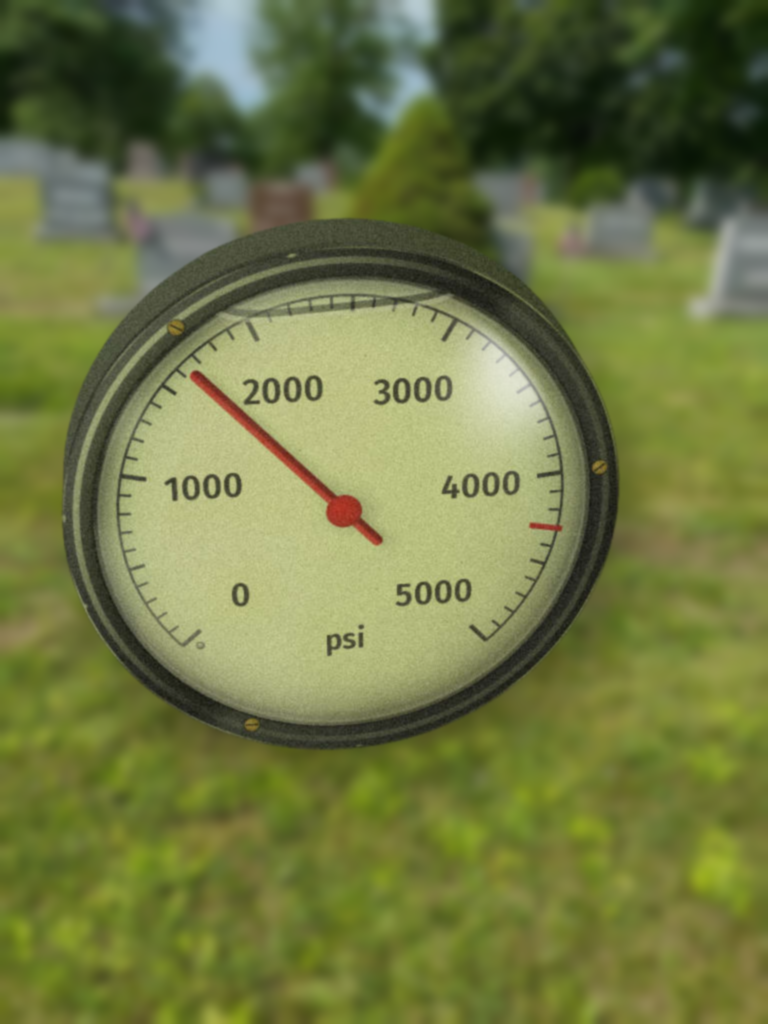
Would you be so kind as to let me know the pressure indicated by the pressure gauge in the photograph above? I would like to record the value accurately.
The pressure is 1650 psi
